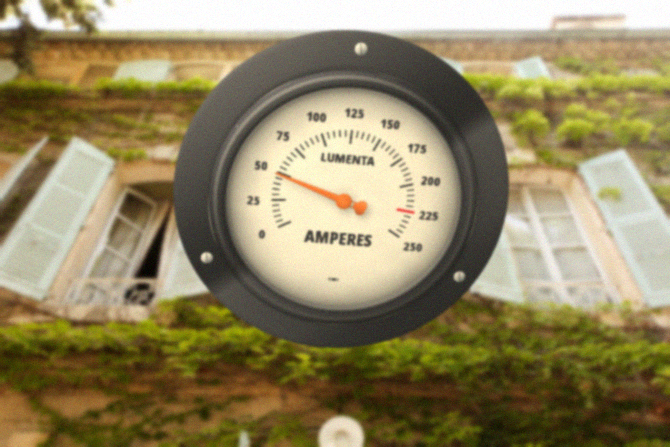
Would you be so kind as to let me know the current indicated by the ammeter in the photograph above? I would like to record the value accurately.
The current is 50 A
